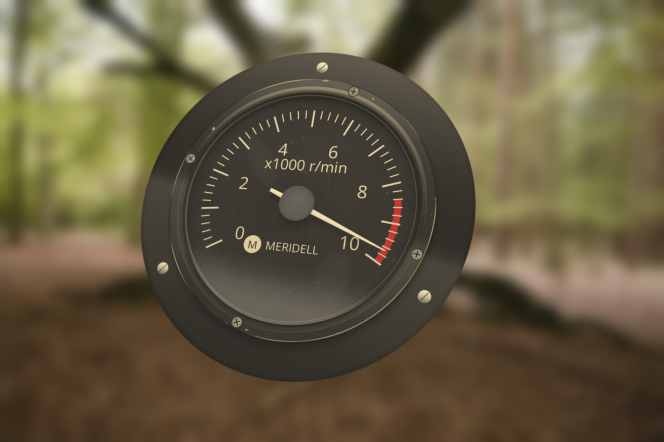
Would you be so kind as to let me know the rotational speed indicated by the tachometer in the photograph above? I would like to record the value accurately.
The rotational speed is 9700 rpm
